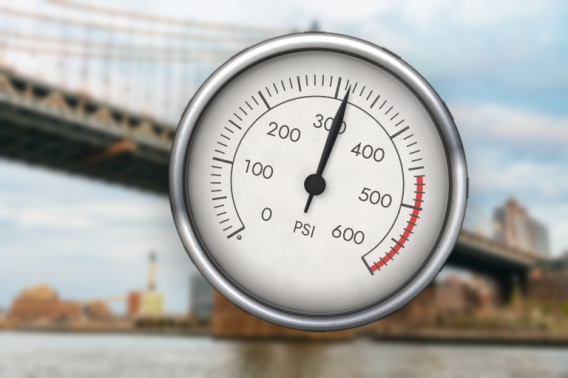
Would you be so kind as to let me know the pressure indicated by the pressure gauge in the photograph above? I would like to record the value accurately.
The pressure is 315 psi
